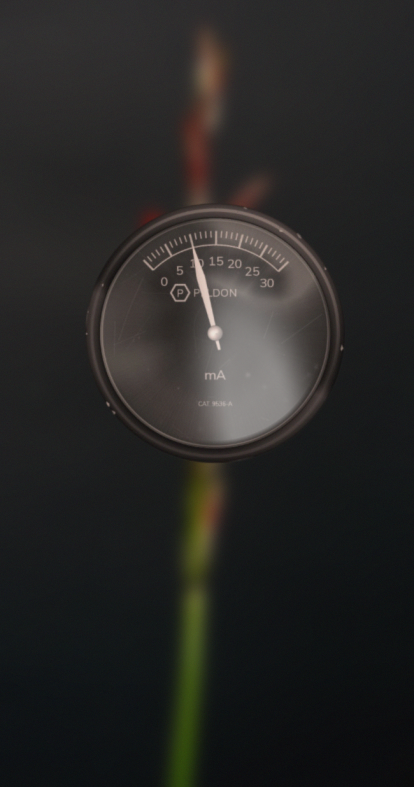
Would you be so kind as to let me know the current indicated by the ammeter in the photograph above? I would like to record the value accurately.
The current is 10 mA
